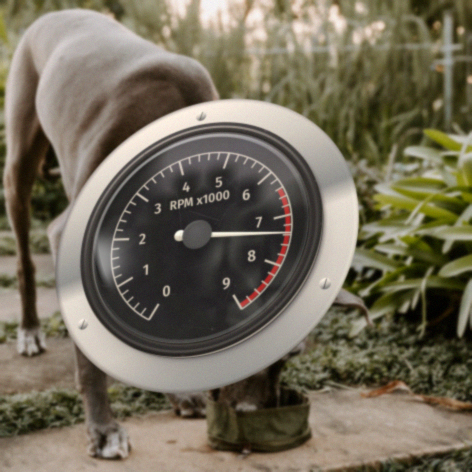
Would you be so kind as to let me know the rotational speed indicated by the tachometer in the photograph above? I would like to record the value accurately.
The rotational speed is 7400 rpm
